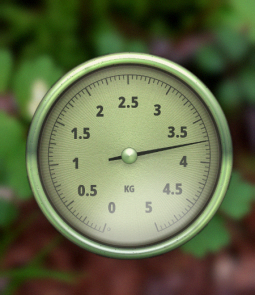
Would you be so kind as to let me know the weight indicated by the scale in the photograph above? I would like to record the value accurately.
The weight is 3.75 kg
